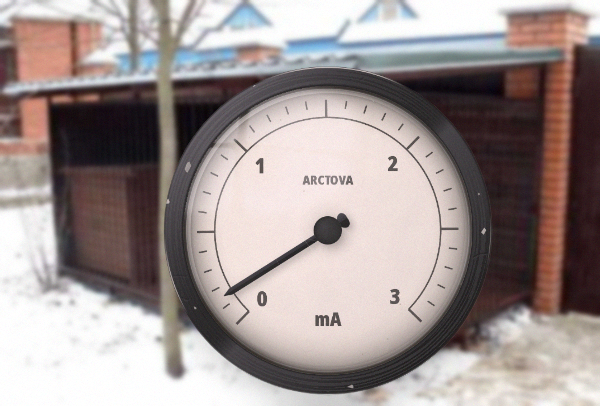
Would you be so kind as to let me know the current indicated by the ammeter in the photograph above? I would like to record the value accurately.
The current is 0.15 mA
